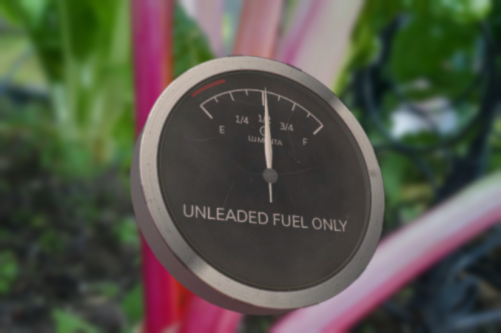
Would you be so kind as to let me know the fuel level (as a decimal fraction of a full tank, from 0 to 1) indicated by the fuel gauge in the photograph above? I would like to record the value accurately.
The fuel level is 0.5
